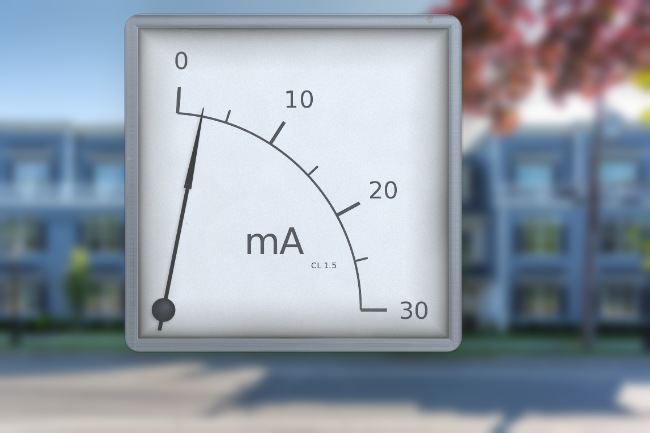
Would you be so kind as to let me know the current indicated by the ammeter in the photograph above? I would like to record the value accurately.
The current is 2.5 mA
